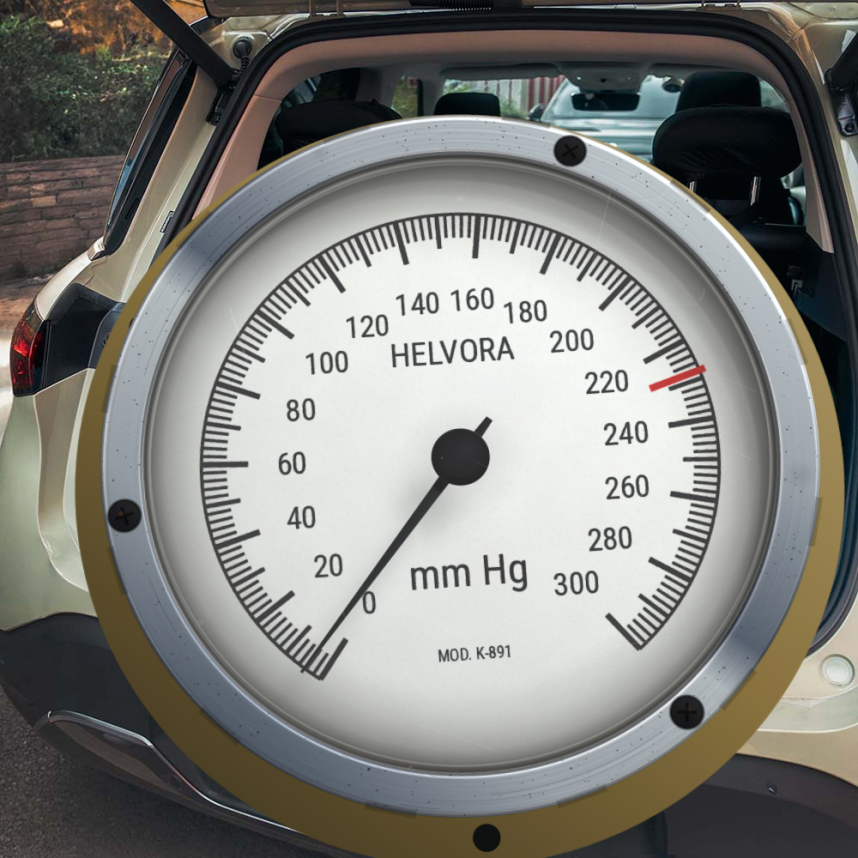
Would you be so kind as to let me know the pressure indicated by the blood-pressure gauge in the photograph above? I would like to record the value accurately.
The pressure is 4 mmHg
